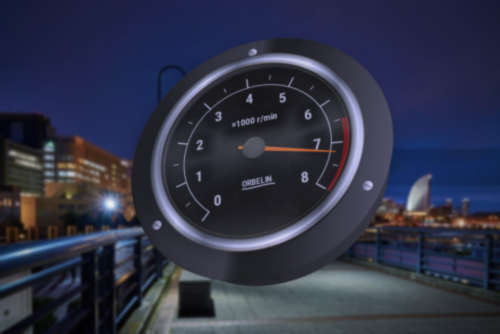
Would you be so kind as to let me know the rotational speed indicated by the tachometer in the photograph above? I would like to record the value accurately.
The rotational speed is 7250 rpm
